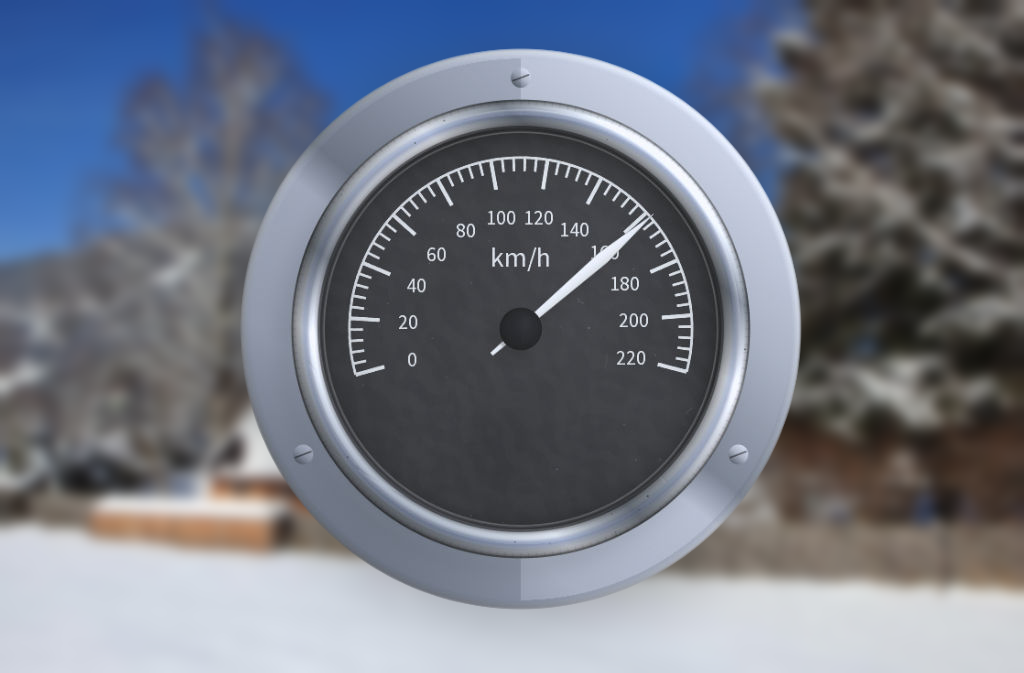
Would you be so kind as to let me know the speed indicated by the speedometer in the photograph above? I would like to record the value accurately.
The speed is 162 km/h
